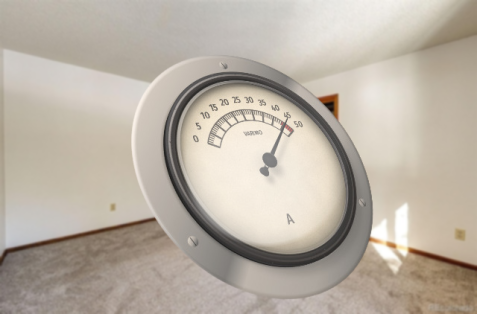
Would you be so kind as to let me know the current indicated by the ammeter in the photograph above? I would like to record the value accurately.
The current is 45 A
